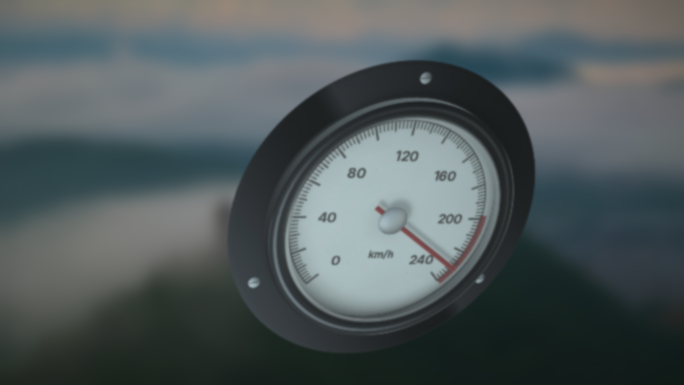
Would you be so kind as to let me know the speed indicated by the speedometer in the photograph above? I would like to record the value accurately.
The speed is 230 km/h
